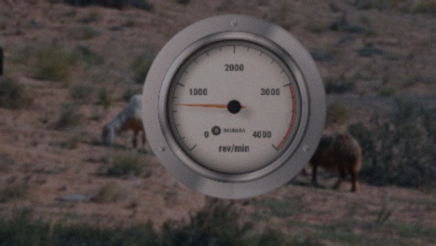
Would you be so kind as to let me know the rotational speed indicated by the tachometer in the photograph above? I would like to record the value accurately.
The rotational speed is 700 rpm
